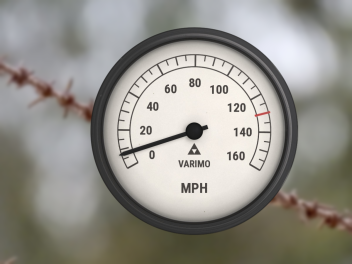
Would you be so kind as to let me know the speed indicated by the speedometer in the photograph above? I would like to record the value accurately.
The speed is 7.5 mph
